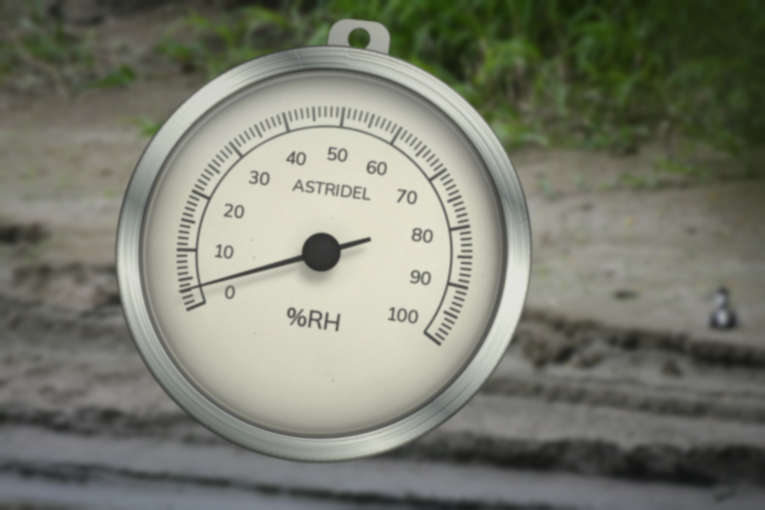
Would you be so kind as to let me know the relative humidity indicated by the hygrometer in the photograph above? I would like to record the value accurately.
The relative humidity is 3 %
